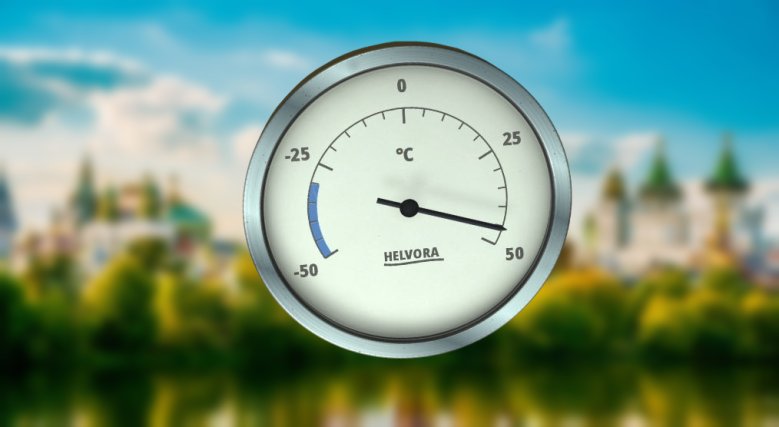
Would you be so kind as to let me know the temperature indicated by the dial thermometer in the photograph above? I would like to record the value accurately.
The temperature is 45 °C
